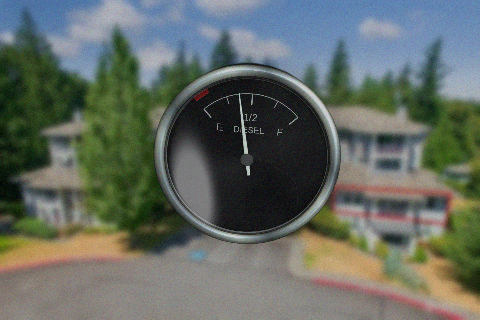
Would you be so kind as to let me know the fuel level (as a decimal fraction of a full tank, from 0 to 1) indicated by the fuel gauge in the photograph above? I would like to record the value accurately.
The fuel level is 0.375
